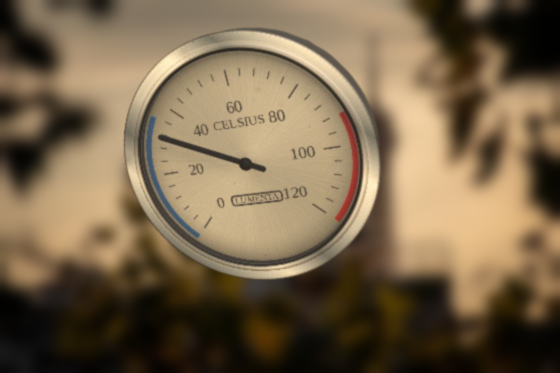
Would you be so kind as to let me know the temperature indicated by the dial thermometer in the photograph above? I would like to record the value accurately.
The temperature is 32 °C
